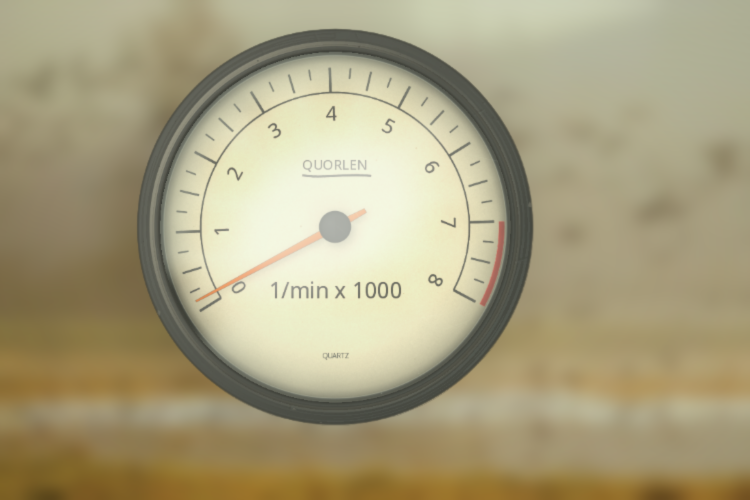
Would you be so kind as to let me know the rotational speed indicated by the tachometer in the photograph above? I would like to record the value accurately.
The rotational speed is 125 rpm
